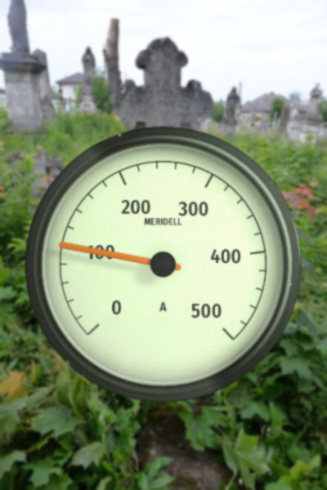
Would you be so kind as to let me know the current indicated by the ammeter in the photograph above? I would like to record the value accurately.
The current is 100 A
